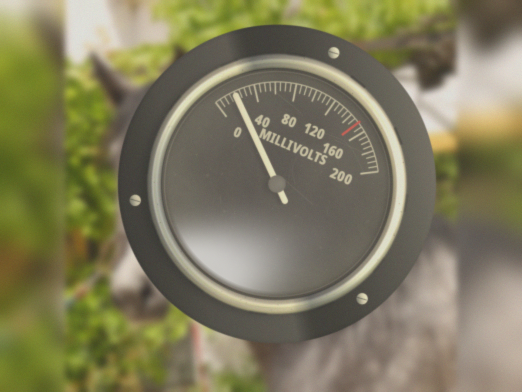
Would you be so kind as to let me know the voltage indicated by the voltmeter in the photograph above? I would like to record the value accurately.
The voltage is 20 mV
